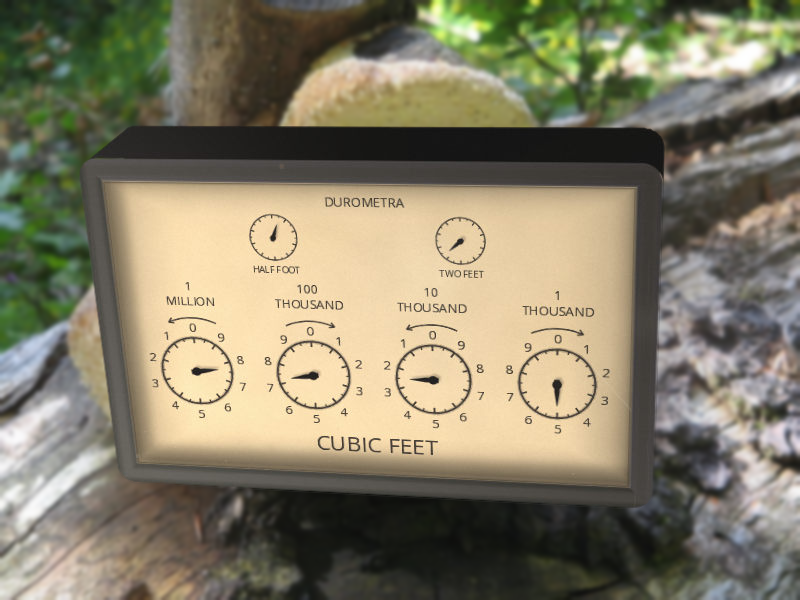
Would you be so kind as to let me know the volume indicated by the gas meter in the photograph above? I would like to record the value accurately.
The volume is 772500 ft³
